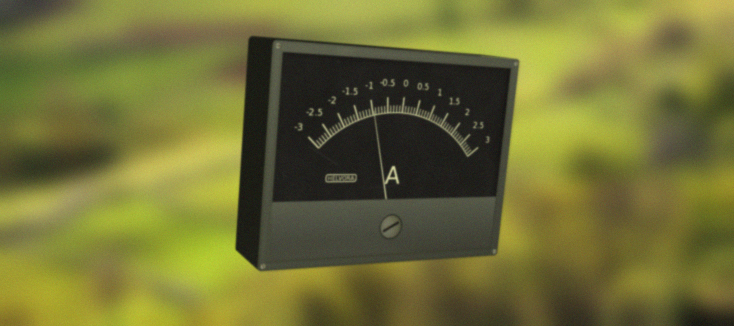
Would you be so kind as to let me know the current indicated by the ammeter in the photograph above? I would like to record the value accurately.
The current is -1 A
